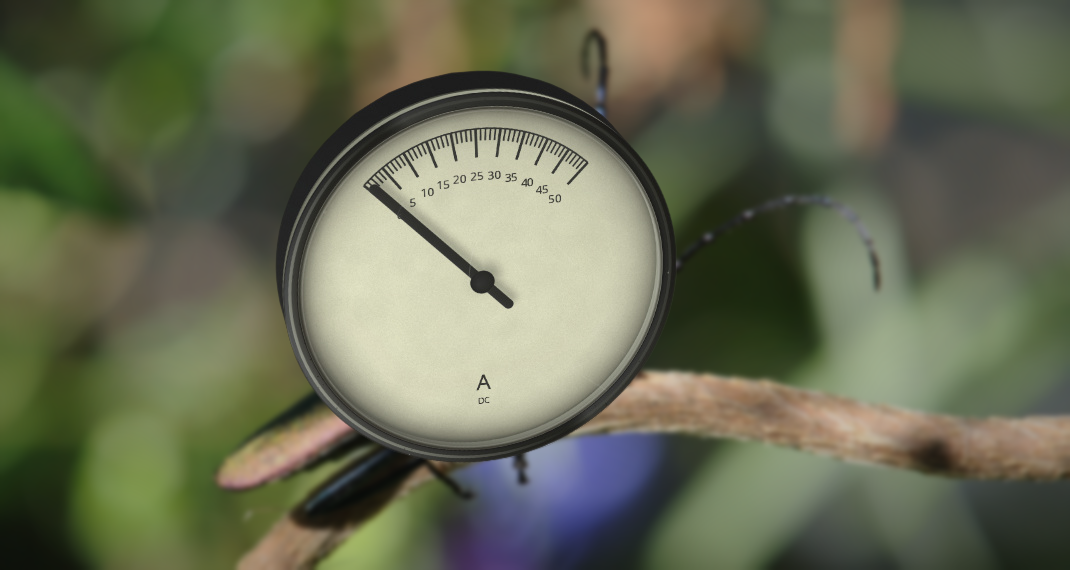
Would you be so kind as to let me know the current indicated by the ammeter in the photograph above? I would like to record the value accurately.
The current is 1 A
